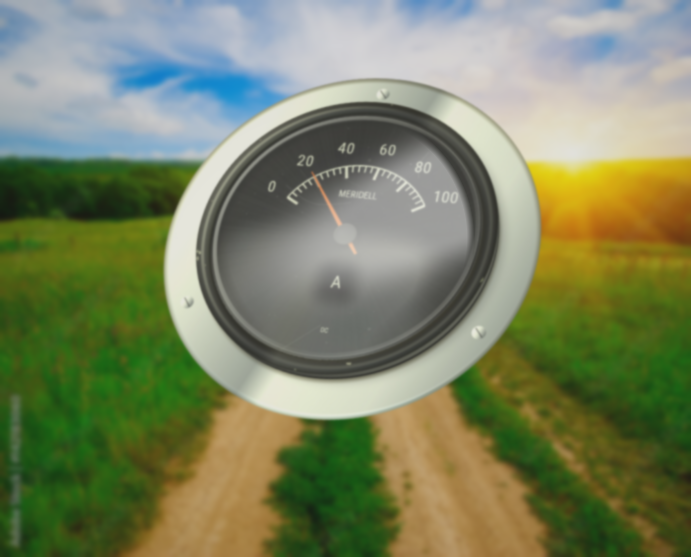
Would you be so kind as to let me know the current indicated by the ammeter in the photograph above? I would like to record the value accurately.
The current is 20 A
